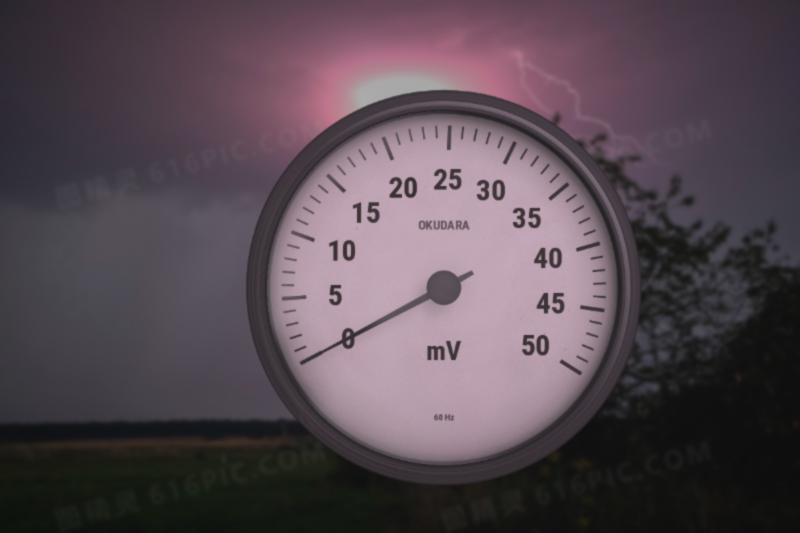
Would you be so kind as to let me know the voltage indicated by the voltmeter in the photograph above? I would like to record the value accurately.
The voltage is 0 mV
